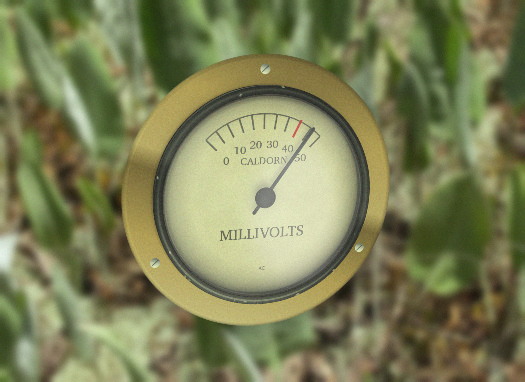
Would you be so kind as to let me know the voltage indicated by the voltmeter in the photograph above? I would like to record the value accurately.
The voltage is 45 mV
